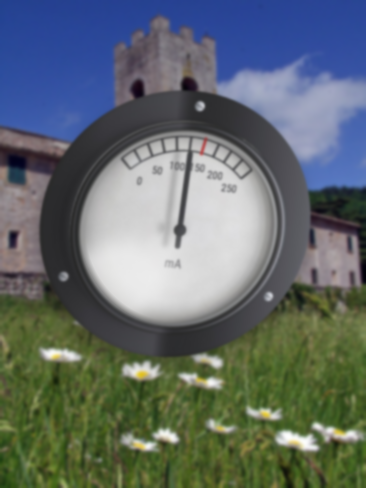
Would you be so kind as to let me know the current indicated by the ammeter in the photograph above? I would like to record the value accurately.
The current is 125 mA
